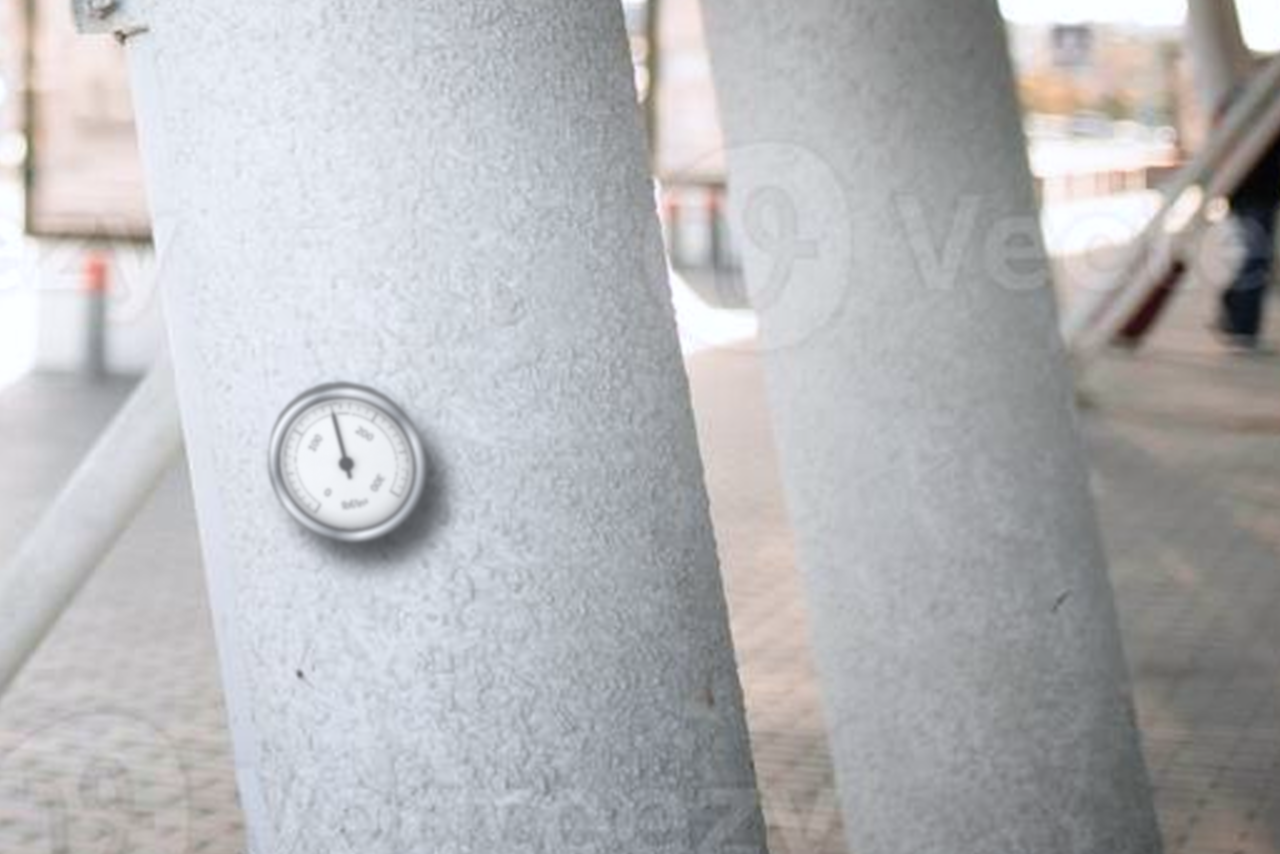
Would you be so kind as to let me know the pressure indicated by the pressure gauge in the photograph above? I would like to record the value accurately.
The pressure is 150 psi
